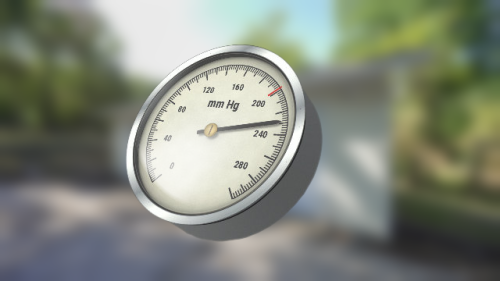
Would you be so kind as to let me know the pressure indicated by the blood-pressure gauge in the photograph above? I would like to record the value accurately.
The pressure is 230 mmHg
